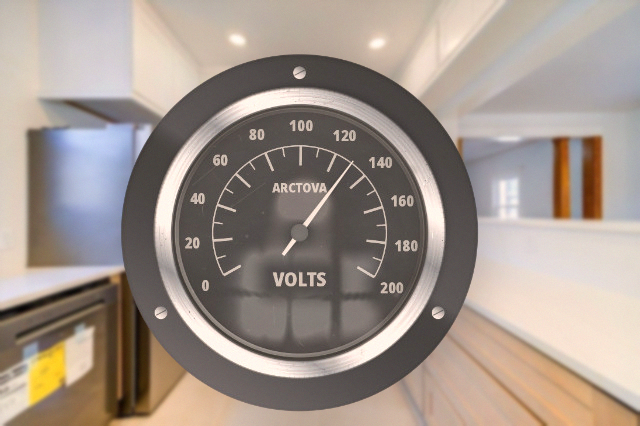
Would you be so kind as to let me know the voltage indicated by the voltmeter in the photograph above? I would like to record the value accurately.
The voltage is 130 V
